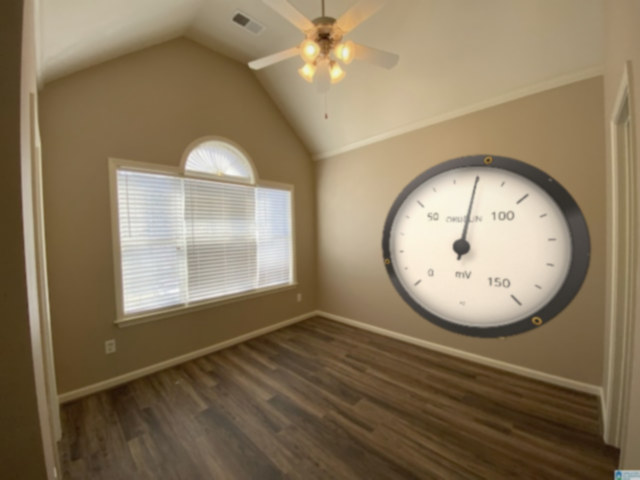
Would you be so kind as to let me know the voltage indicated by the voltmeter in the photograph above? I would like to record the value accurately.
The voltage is 80 mV
